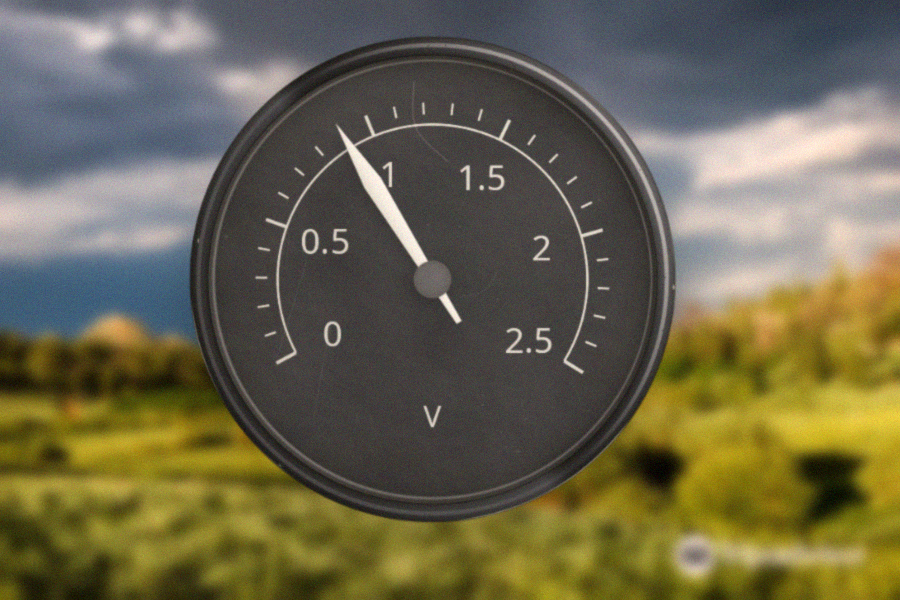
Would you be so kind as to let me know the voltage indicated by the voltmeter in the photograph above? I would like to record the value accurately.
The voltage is 0.9 V
